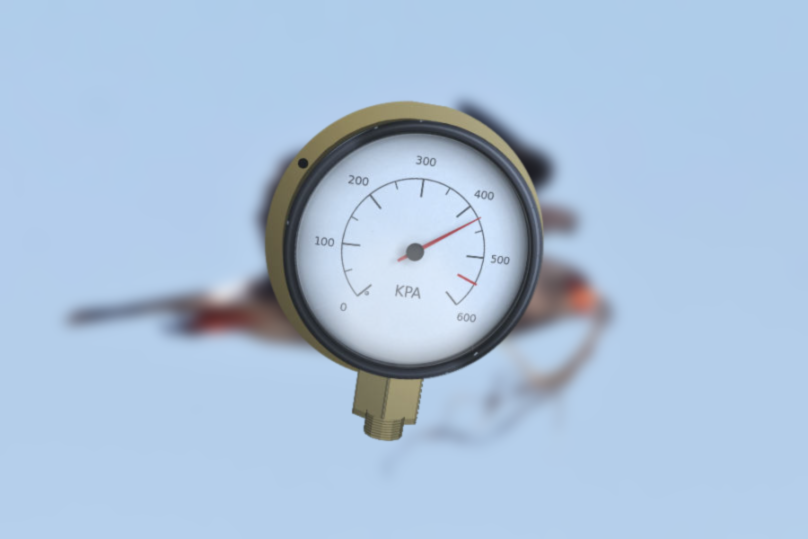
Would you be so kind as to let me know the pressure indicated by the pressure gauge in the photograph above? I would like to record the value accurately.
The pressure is 425 kPa
